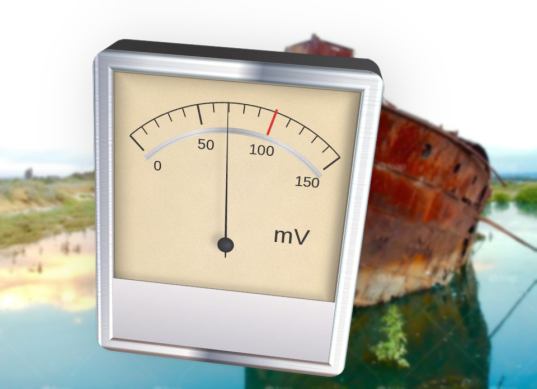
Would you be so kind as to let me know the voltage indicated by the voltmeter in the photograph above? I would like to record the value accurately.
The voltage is 70 mV
